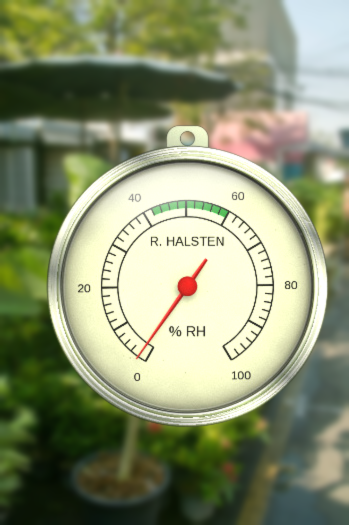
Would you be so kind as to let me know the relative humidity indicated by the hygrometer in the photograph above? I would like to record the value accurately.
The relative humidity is 2 %
